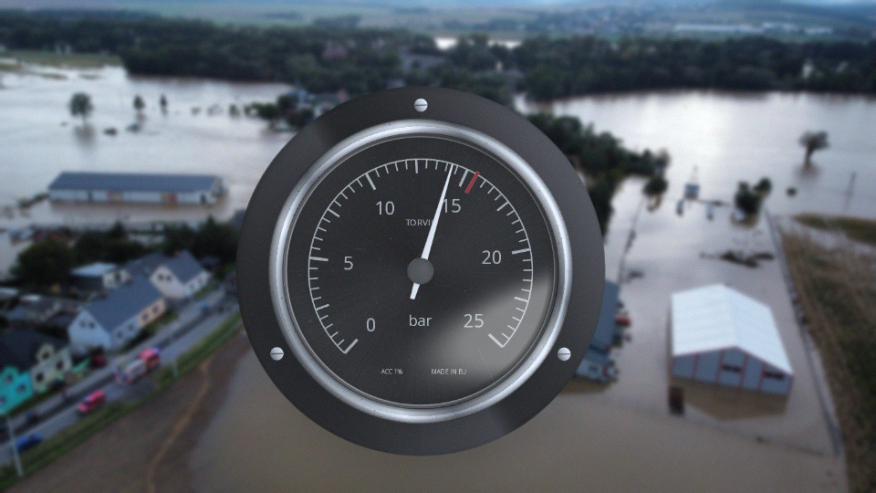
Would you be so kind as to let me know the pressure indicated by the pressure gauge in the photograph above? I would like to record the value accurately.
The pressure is 14.25 bar
